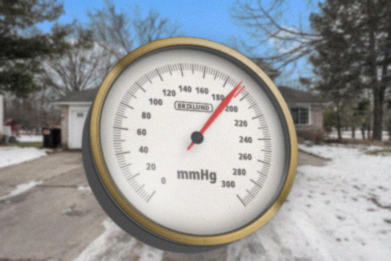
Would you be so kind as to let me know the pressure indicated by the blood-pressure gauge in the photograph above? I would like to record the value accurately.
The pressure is 190 mmHg
